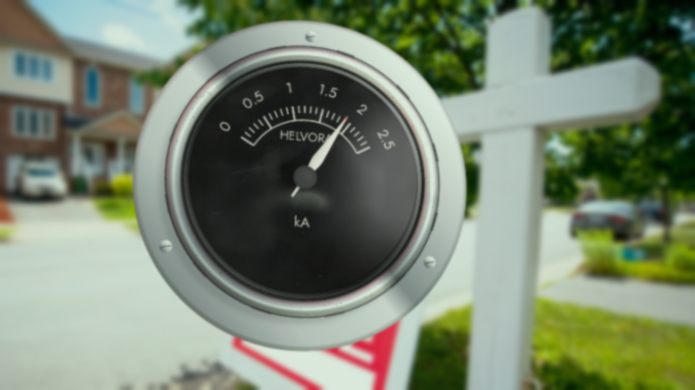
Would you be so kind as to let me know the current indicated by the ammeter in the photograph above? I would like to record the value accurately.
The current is 1.9 kA
